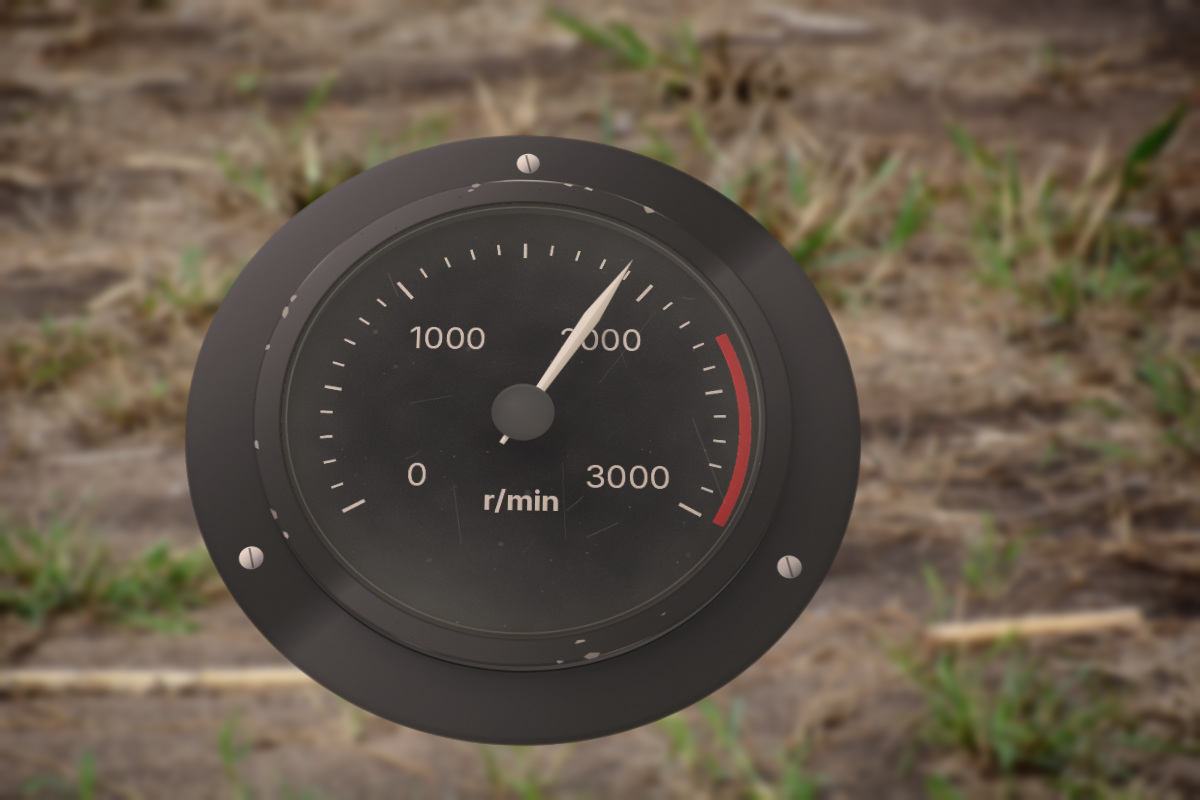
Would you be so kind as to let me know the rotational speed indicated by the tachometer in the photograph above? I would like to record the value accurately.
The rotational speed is 1900 rpm
